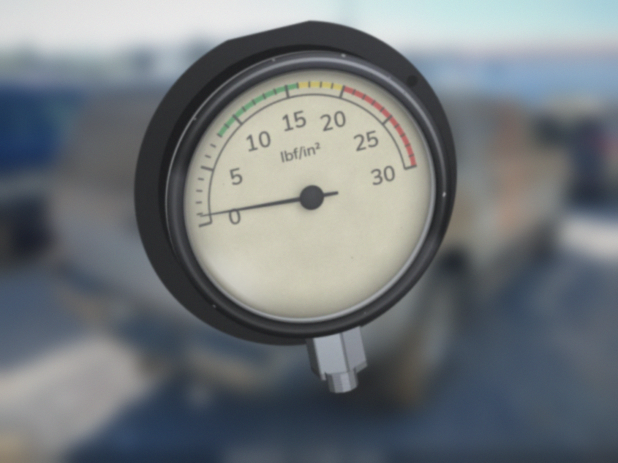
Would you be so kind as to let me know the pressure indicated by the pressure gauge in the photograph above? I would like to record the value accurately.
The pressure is 1 psi
